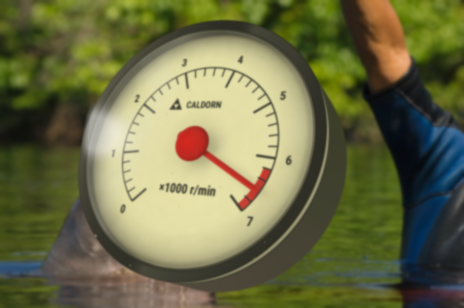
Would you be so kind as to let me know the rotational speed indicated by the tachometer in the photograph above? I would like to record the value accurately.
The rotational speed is 6600 rpm
